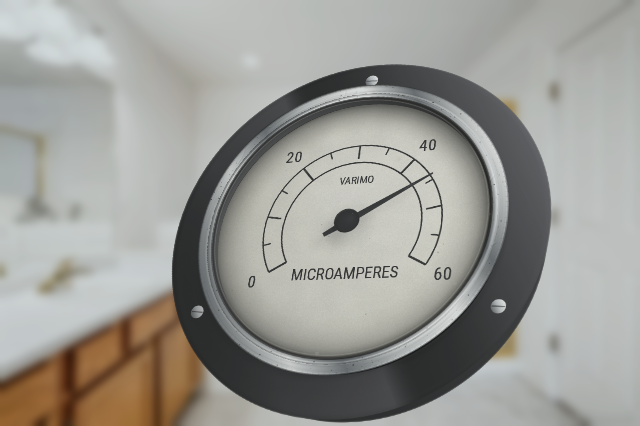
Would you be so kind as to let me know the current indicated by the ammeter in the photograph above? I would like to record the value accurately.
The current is 45 µA
